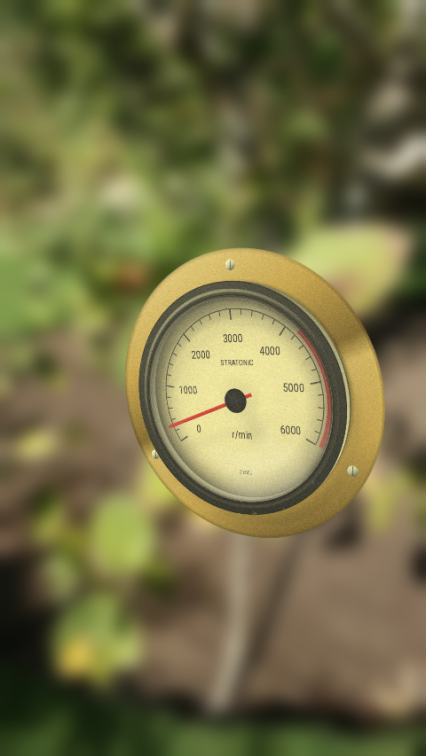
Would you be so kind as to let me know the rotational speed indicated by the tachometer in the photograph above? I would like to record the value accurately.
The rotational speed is 300 rpm
